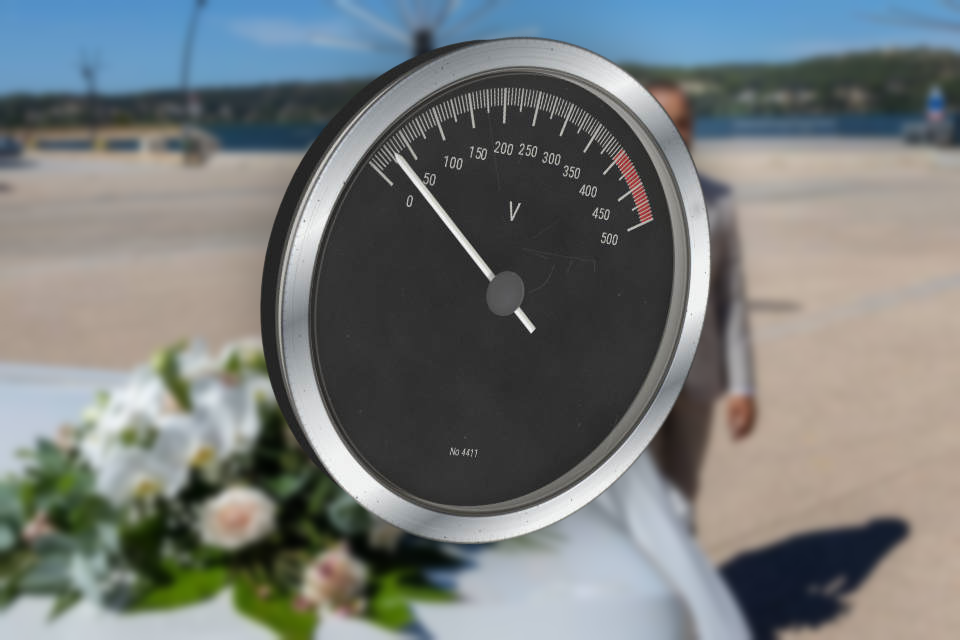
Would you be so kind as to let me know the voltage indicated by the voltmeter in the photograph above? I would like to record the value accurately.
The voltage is 25 V
